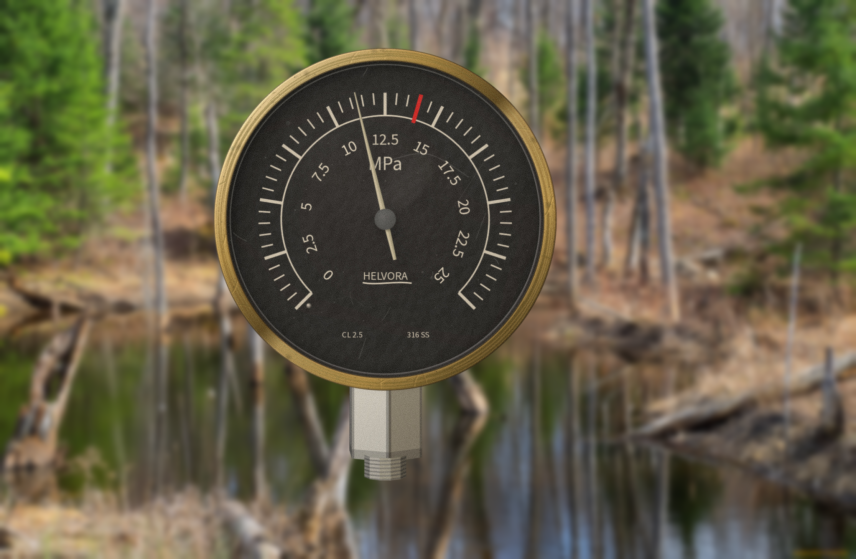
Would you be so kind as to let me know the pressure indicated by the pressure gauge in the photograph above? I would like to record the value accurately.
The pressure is 11.25 MPa
